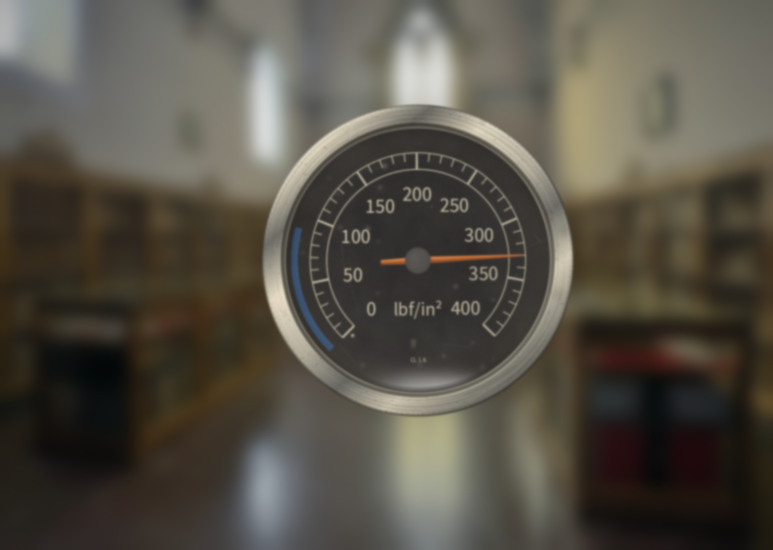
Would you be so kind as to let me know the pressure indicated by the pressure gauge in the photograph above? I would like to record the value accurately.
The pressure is 330 psi
